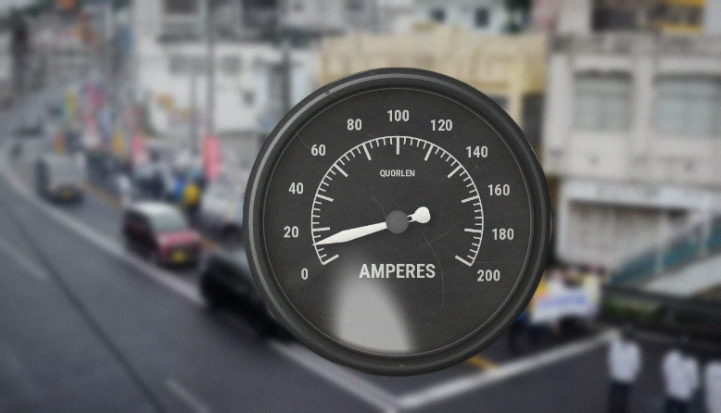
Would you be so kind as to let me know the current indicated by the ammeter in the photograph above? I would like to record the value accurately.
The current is 12 A
